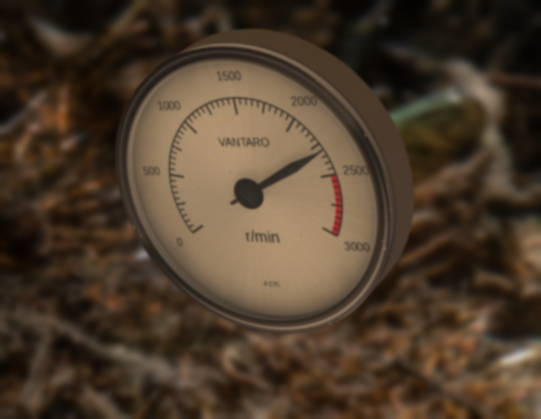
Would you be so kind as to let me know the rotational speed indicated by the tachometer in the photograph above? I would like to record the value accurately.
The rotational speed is 2300 rpm
